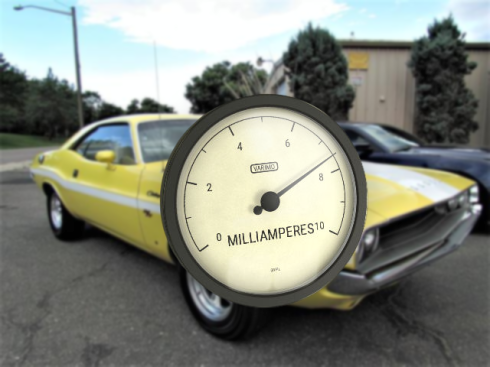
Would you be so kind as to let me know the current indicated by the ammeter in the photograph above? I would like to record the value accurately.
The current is 7.5 mA
